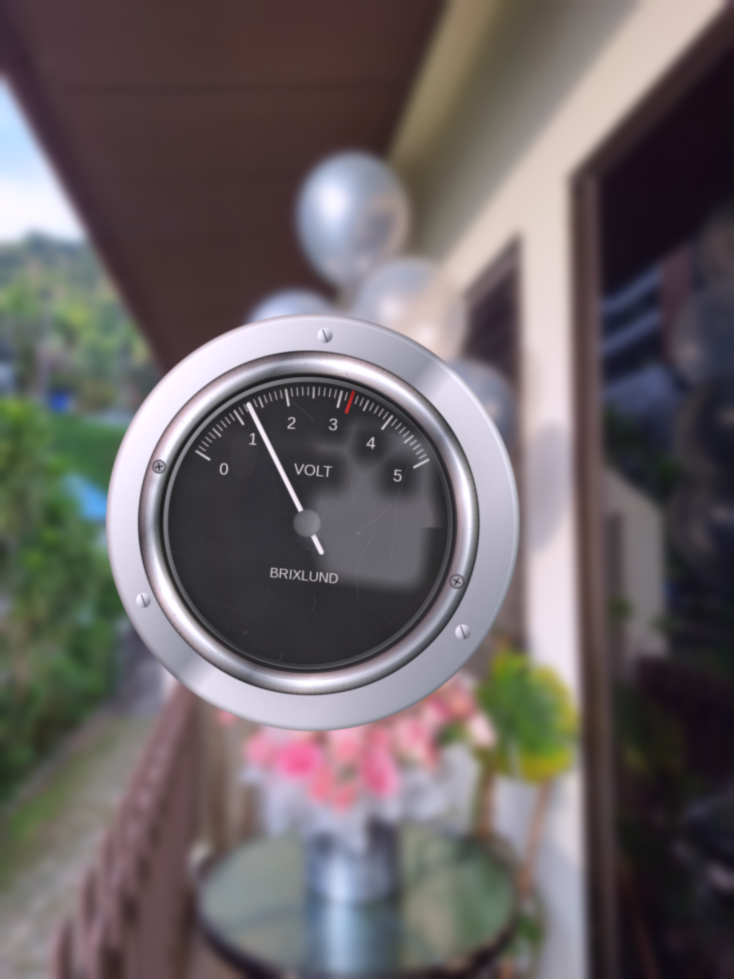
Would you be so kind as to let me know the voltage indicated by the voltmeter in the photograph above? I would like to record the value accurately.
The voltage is 1.3 V
